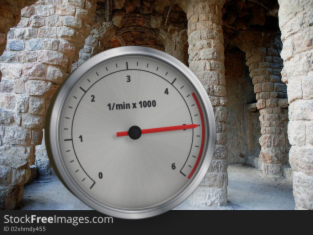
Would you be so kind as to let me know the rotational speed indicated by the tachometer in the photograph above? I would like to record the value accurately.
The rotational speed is 5000 rpm
